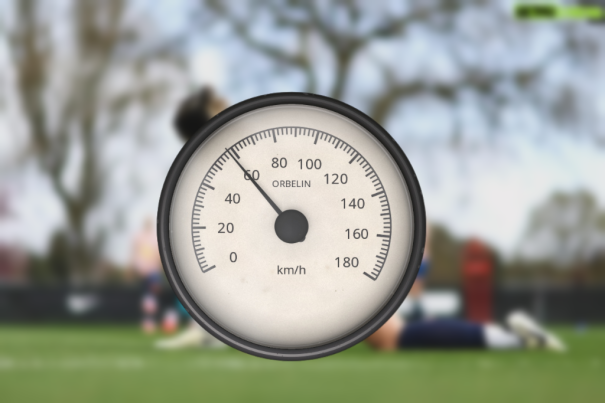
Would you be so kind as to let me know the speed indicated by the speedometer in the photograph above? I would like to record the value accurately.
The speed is 58 km/h
